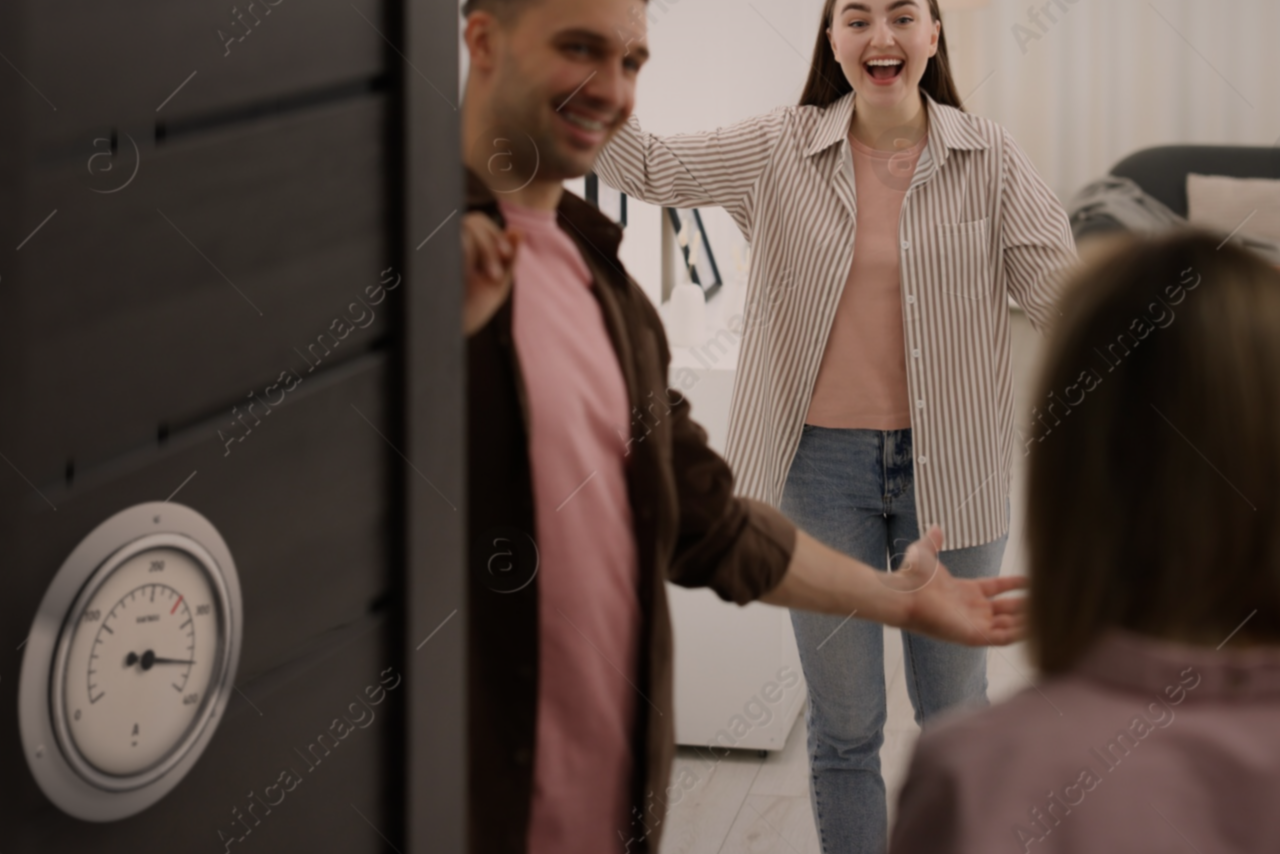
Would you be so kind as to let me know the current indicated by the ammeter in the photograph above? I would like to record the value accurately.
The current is 360 A
